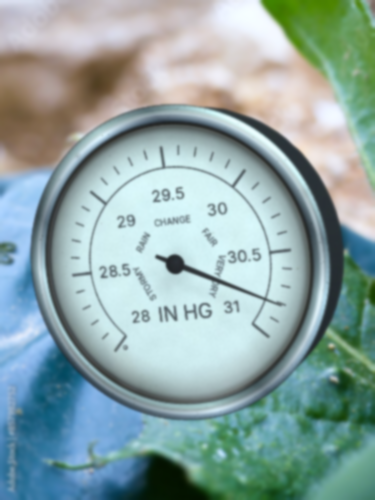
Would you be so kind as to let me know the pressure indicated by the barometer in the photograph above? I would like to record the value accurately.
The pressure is 30.8 inHg
